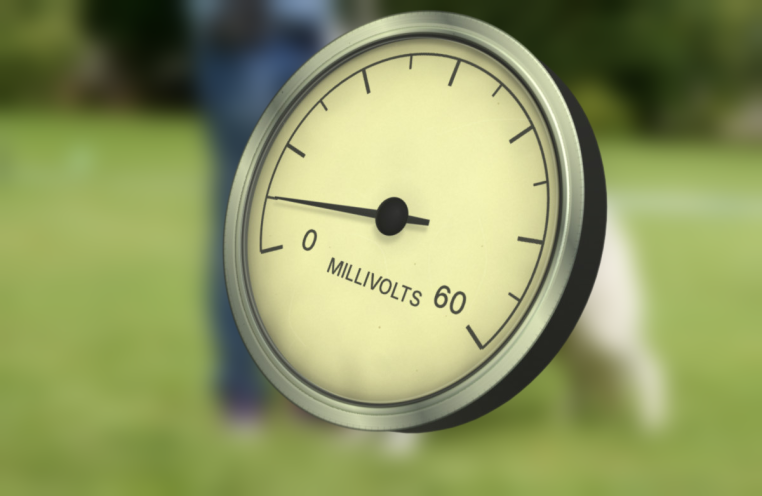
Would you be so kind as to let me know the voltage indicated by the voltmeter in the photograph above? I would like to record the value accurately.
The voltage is 5 mV
